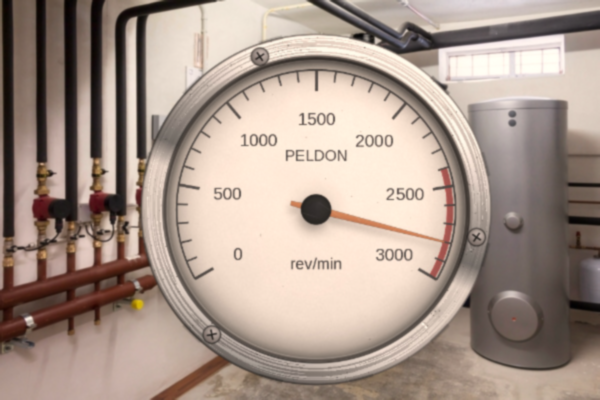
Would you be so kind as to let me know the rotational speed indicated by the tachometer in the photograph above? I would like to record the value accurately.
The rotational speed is 2800 rpm
